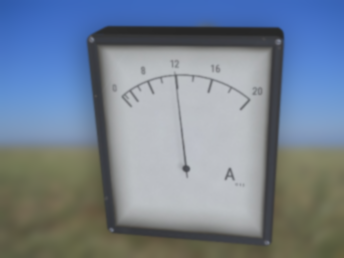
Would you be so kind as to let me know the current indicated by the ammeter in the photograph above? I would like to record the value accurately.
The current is 12 A
